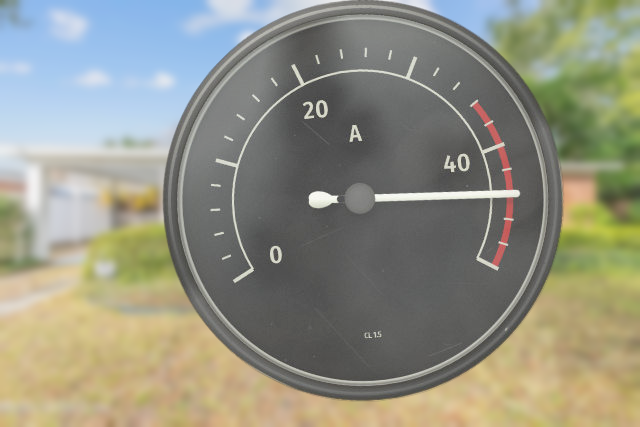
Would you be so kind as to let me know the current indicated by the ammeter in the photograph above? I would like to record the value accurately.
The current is 44 A
